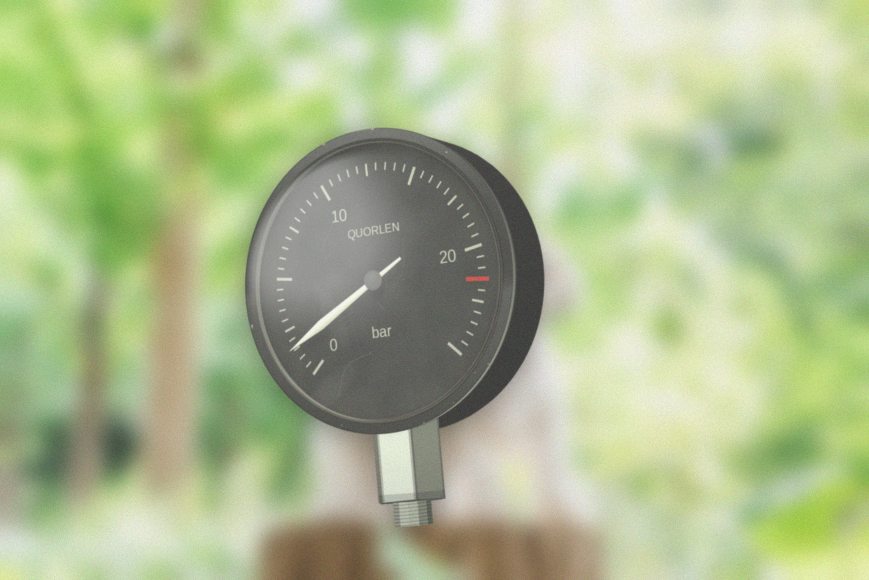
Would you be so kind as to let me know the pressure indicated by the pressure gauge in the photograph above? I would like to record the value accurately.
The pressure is 1.5 bar
